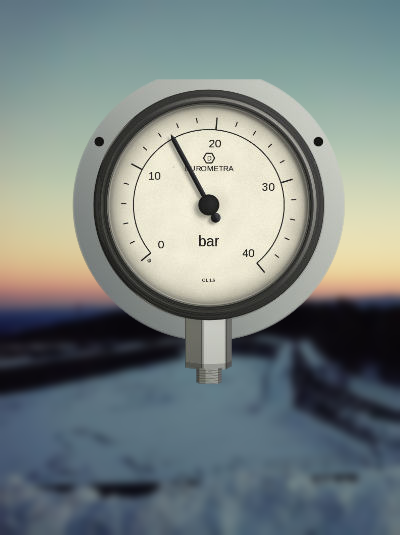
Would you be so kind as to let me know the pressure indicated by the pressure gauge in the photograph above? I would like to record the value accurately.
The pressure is 15 bar
